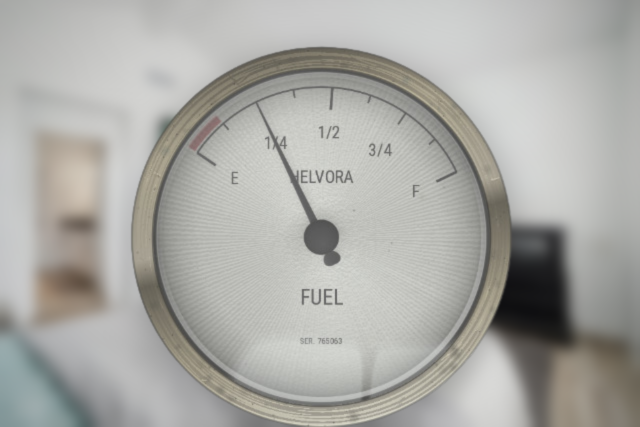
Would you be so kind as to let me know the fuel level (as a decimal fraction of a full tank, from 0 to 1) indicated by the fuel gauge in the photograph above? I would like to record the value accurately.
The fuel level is 0.25
